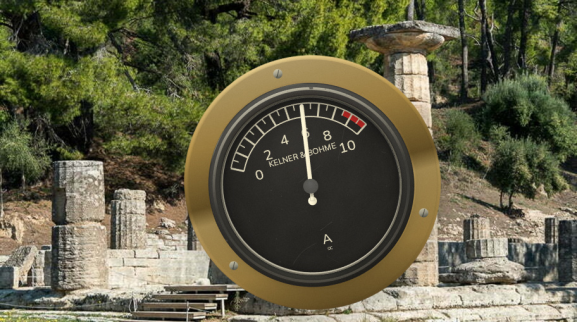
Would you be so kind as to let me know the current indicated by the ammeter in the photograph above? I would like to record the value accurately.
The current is 6 A
